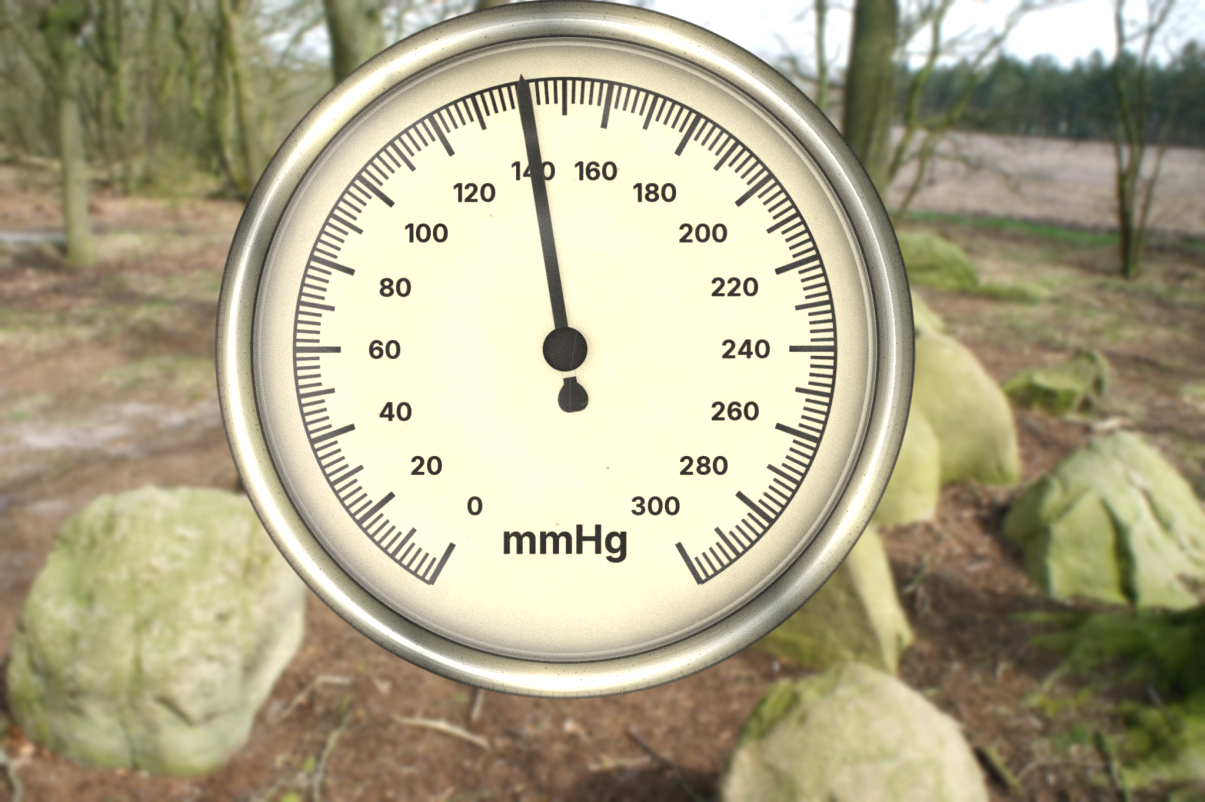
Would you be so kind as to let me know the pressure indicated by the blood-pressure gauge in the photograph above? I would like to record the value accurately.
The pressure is 141 mmHg
